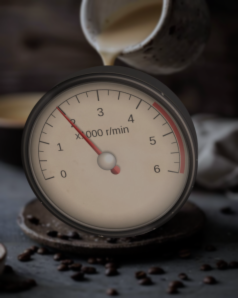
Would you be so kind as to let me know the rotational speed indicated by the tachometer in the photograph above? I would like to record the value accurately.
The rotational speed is 2000 rpm
